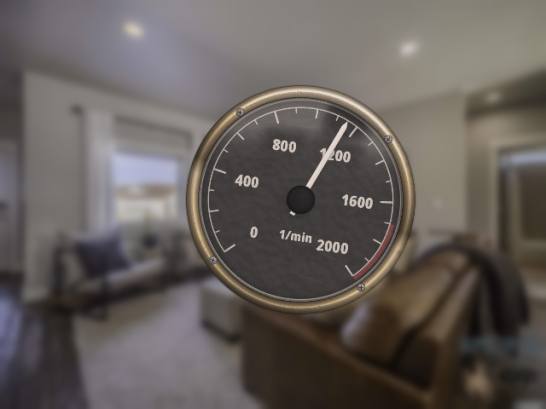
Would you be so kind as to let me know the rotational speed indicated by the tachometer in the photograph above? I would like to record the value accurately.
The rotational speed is 1150 rpm
